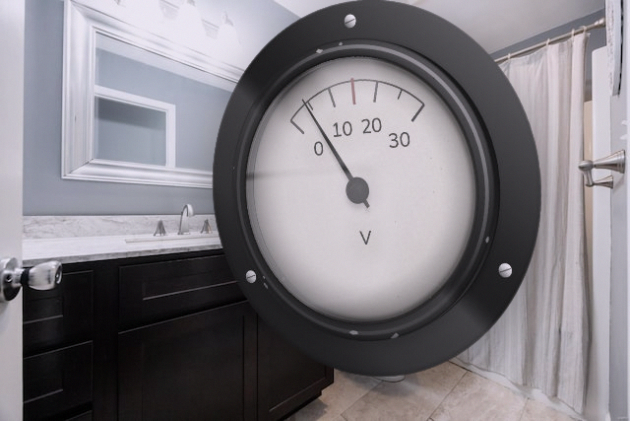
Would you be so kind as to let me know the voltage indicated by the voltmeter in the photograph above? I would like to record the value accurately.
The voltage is 5 V
